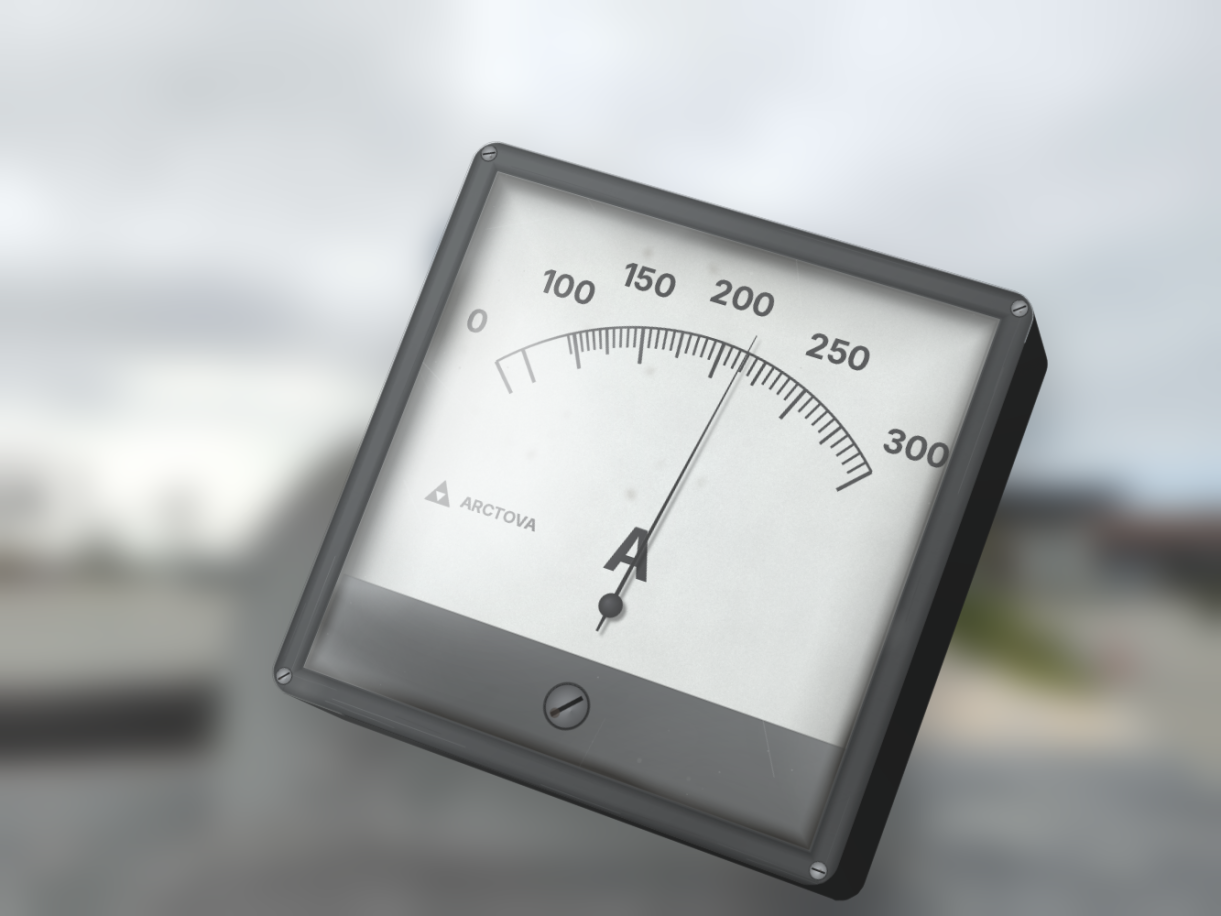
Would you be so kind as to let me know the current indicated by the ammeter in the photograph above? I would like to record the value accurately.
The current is 215 A
